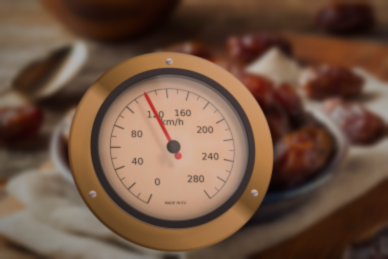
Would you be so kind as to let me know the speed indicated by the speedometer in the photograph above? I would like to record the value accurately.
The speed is 120 km/h
